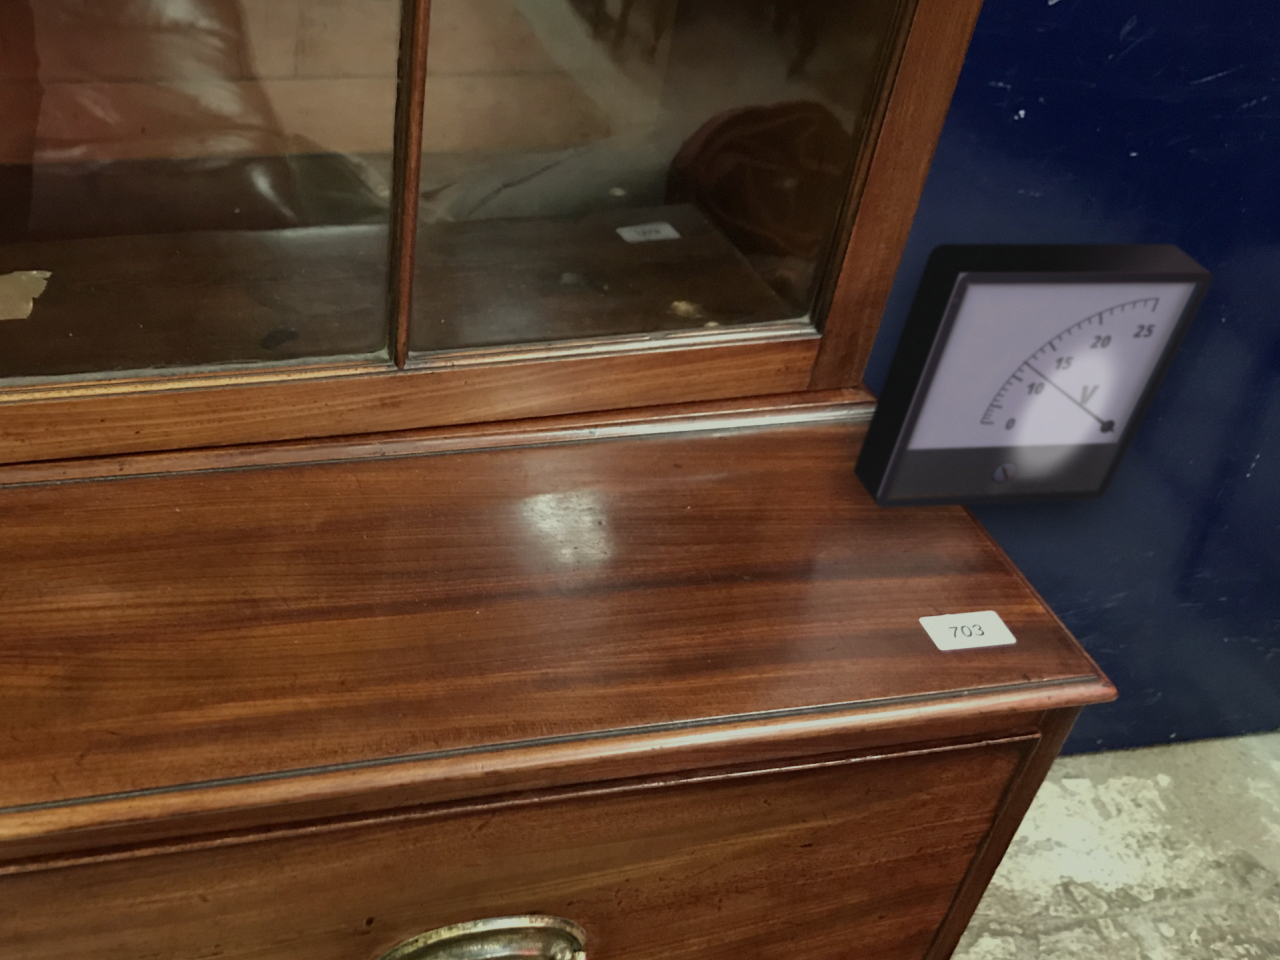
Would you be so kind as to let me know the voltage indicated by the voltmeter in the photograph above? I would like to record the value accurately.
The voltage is 12 V
